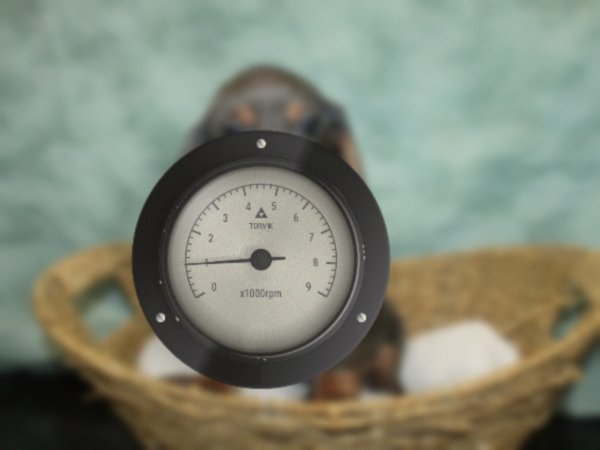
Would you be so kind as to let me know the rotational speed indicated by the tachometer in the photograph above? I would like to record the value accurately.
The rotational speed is 1000 rpm
